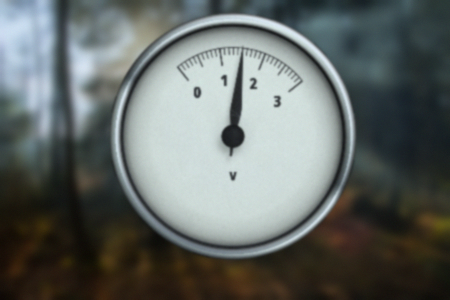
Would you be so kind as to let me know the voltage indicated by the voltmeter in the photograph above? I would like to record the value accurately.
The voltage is 1.5 V
